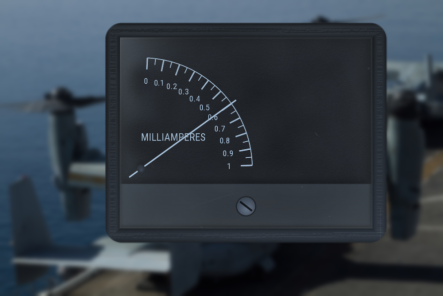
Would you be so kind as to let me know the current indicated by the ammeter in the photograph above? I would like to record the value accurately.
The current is 0.6 mA
